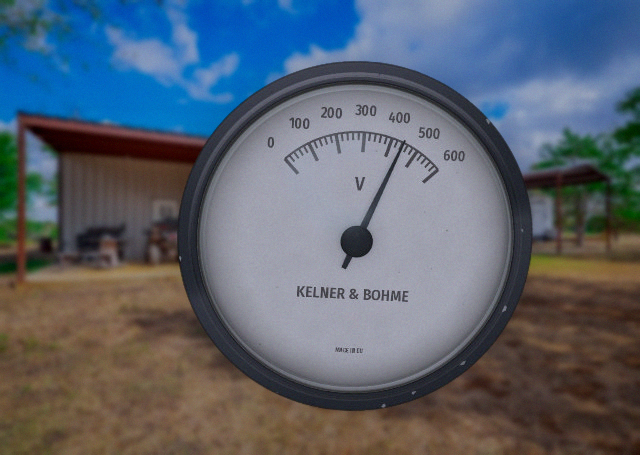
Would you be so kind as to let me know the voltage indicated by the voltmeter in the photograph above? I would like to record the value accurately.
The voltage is 440 V
